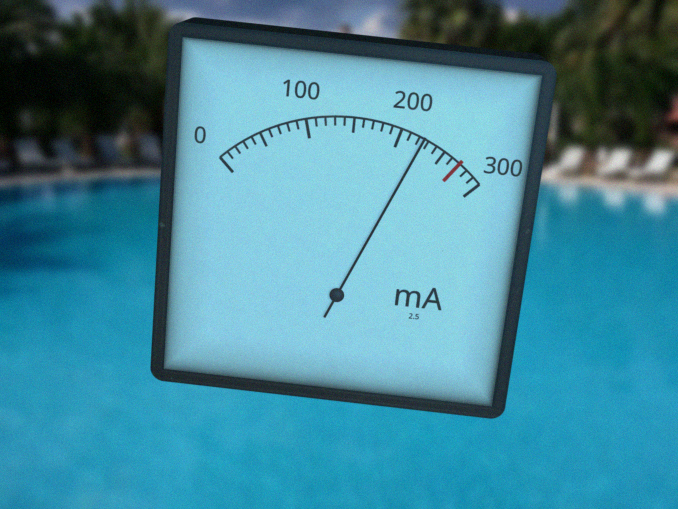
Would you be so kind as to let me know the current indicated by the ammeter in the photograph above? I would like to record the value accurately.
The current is 225 mA
